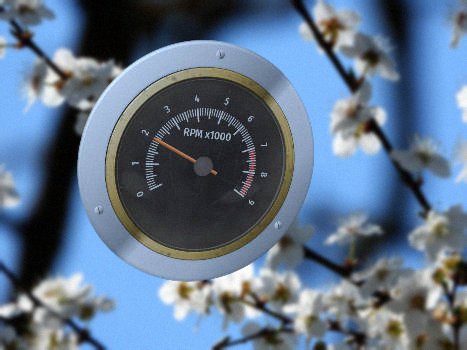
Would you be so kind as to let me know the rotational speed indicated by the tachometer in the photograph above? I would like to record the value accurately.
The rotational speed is 2000 rpm
